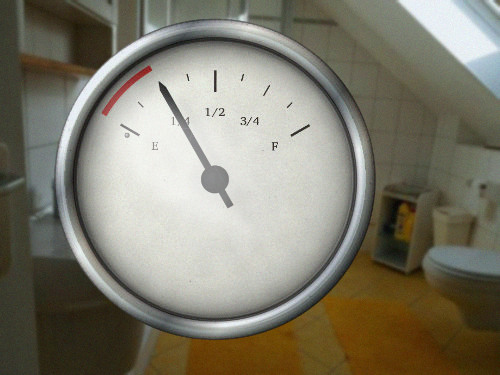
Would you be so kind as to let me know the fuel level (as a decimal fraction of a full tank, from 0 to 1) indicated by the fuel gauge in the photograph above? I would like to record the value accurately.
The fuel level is 0.25
